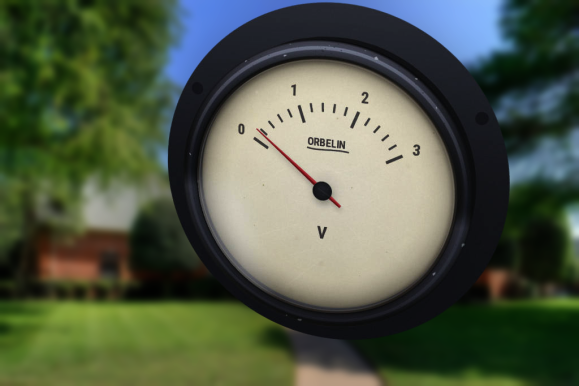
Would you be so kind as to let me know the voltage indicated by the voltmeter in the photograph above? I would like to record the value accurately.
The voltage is 0.2 V
